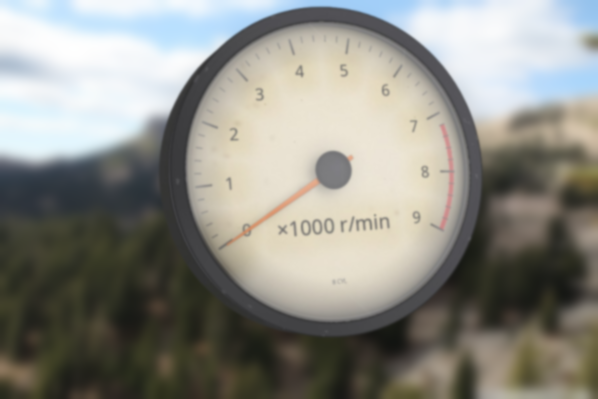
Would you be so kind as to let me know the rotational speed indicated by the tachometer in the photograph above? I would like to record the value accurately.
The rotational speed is 0 rpm
